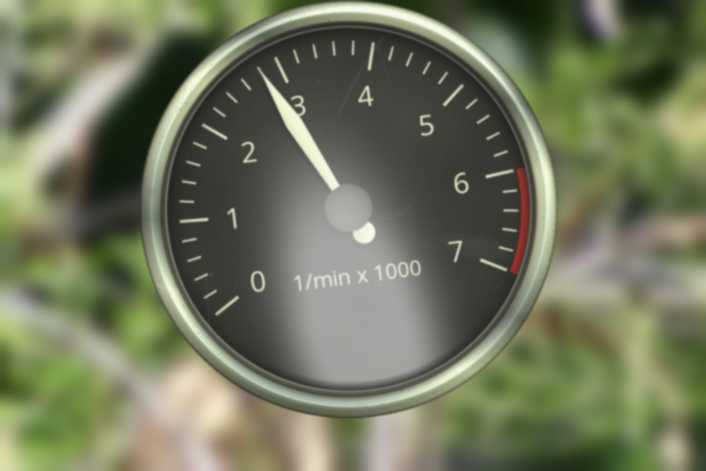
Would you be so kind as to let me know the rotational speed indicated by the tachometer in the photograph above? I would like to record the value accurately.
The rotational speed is 2800 rpm
